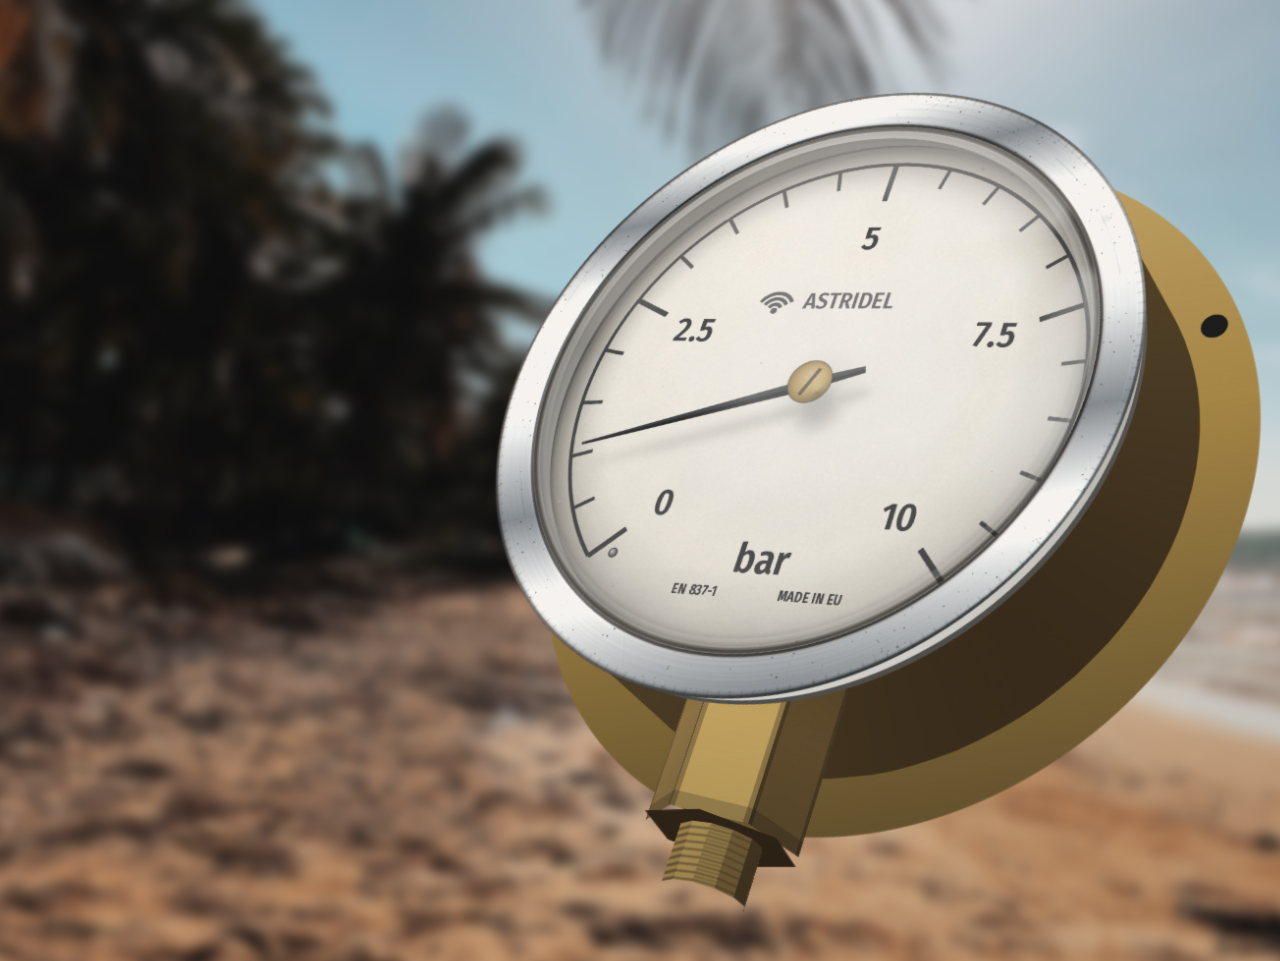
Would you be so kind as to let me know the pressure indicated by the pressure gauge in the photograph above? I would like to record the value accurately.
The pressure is 1 bar
